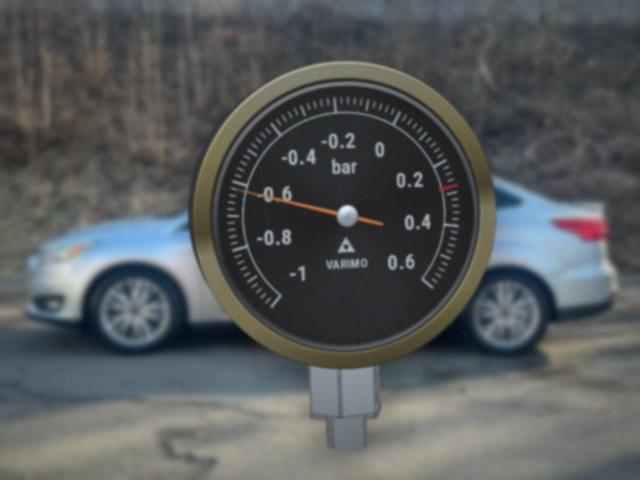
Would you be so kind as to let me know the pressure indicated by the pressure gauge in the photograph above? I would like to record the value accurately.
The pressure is -0.62 bar
